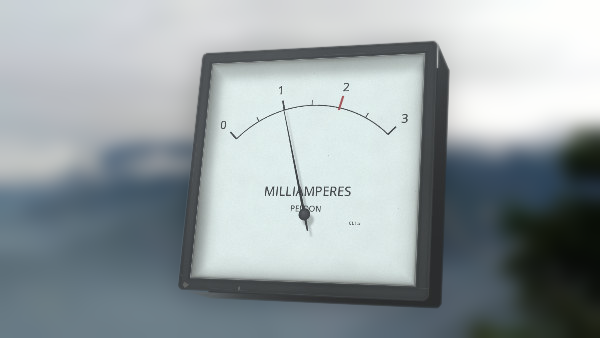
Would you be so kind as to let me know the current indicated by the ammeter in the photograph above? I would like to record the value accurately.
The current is 1 mA
